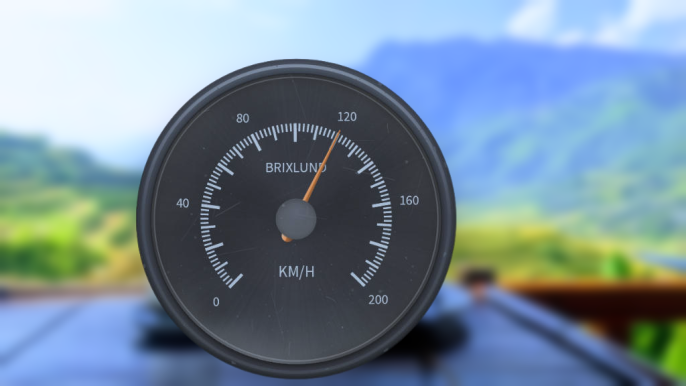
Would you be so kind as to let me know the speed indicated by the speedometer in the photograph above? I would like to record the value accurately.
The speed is 120 km/h
